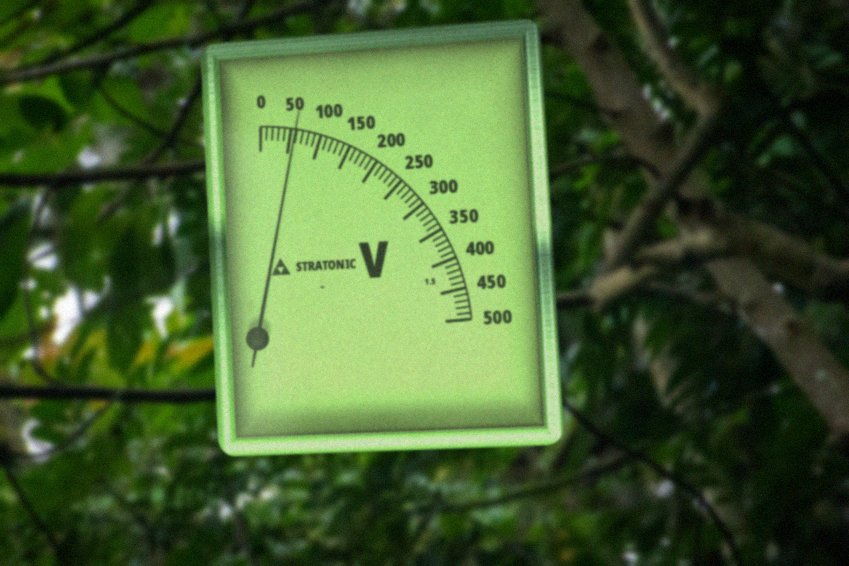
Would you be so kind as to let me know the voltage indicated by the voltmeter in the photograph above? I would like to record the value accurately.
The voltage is 60 V
